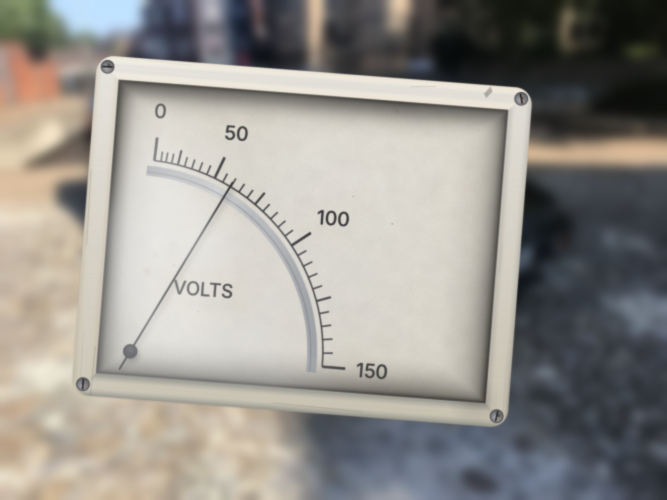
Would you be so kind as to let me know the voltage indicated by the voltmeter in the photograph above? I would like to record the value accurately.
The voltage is 60 V
